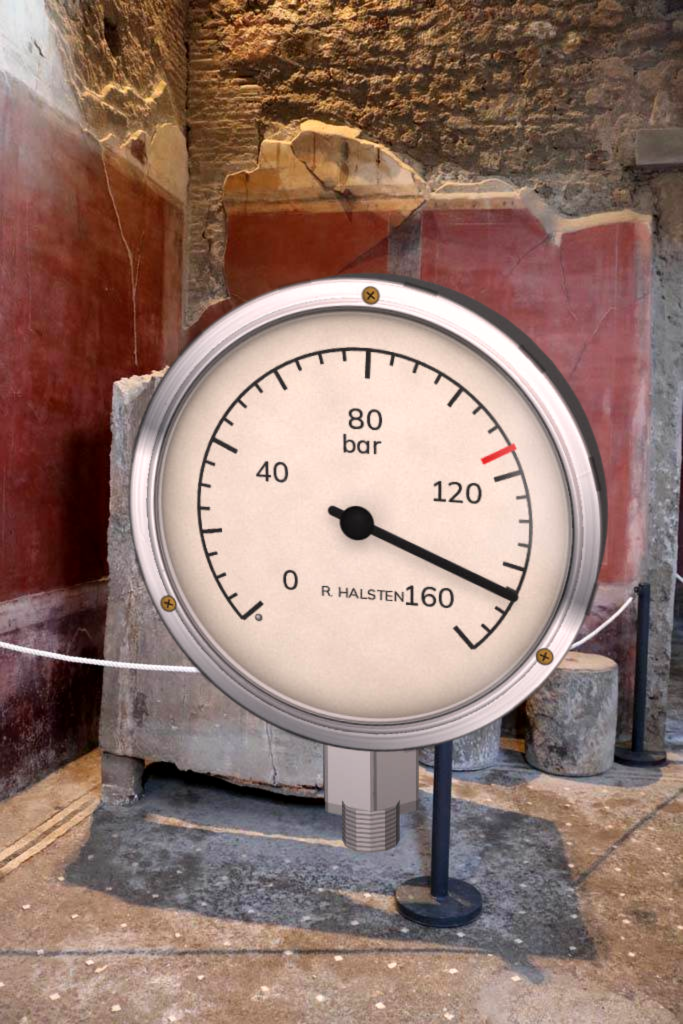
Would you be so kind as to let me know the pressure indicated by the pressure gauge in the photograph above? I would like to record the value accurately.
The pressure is 145 bar
